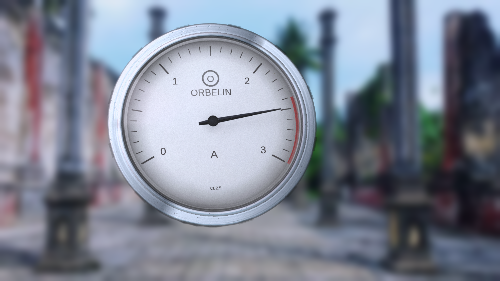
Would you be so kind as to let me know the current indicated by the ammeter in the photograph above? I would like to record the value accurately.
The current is 2.5 A
